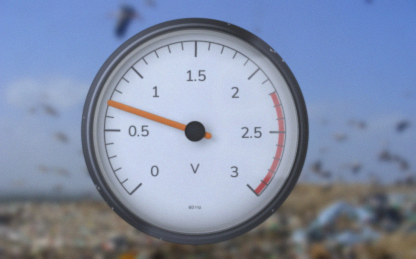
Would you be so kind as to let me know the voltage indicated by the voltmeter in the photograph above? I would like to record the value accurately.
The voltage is 0.7 V
